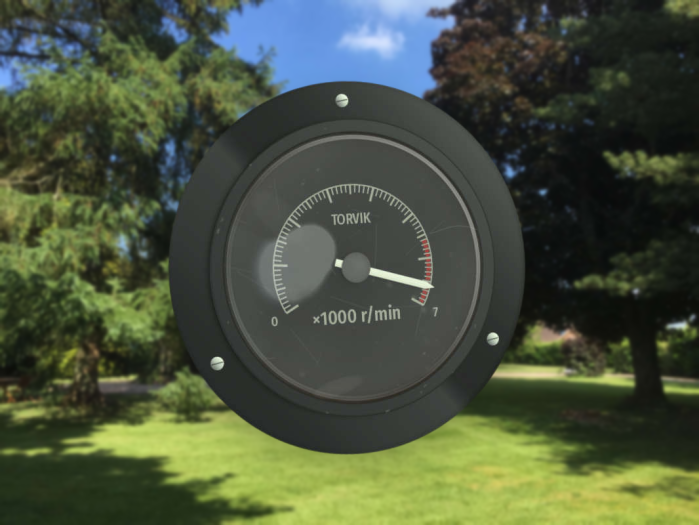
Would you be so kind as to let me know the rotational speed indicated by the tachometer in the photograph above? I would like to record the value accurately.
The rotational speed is 6600 rpm
